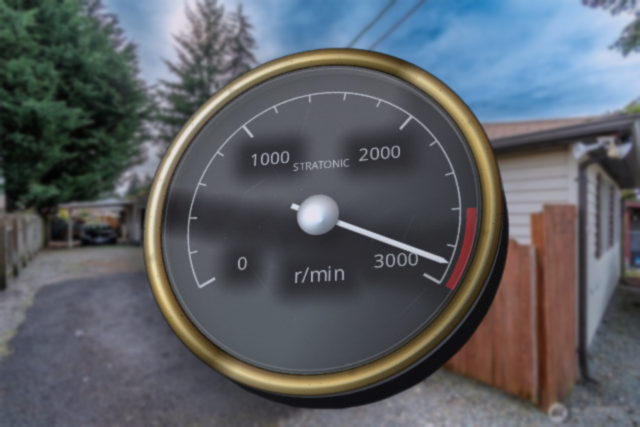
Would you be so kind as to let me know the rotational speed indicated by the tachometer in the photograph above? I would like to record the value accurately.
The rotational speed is 2900 rpm
